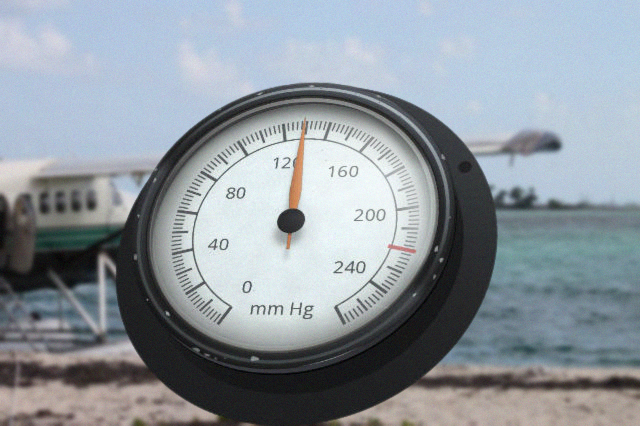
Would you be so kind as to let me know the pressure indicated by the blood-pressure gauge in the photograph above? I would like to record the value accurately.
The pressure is 130 mmHg
